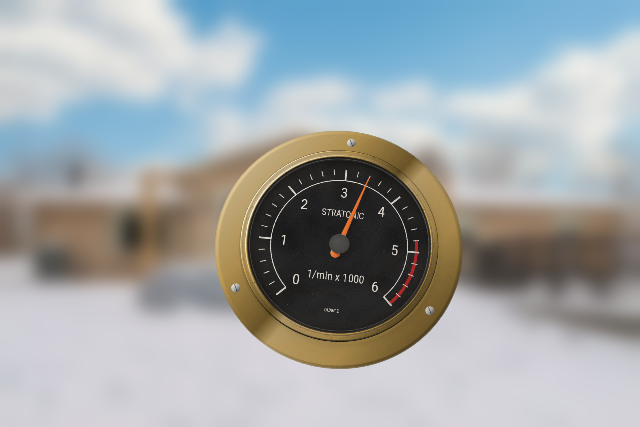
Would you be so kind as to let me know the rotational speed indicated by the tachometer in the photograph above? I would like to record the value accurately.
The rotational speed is 3400 rpm
